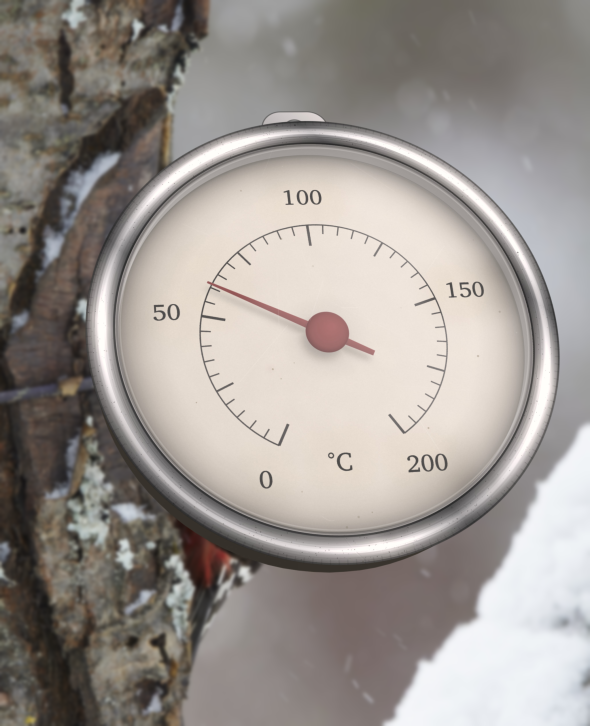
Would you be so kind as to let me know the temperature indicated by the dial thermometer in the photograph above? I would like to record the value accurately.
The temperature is 60 °C
